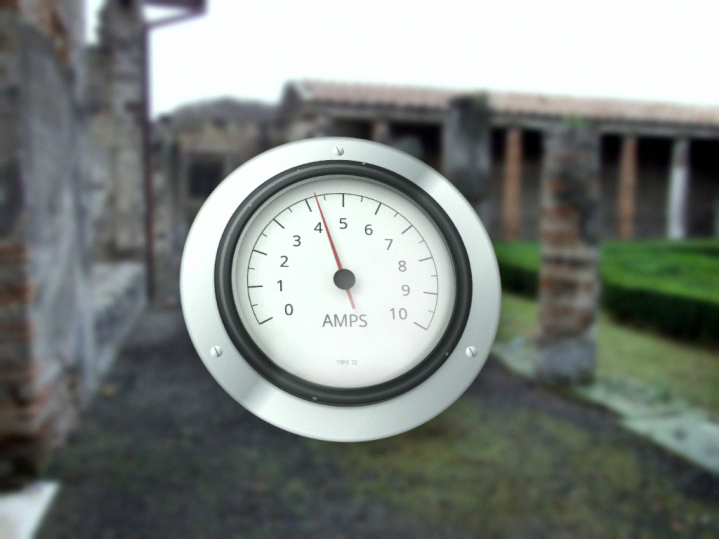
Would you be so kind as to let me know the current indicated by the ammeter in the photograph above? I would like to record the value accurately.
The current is 4.25 A
